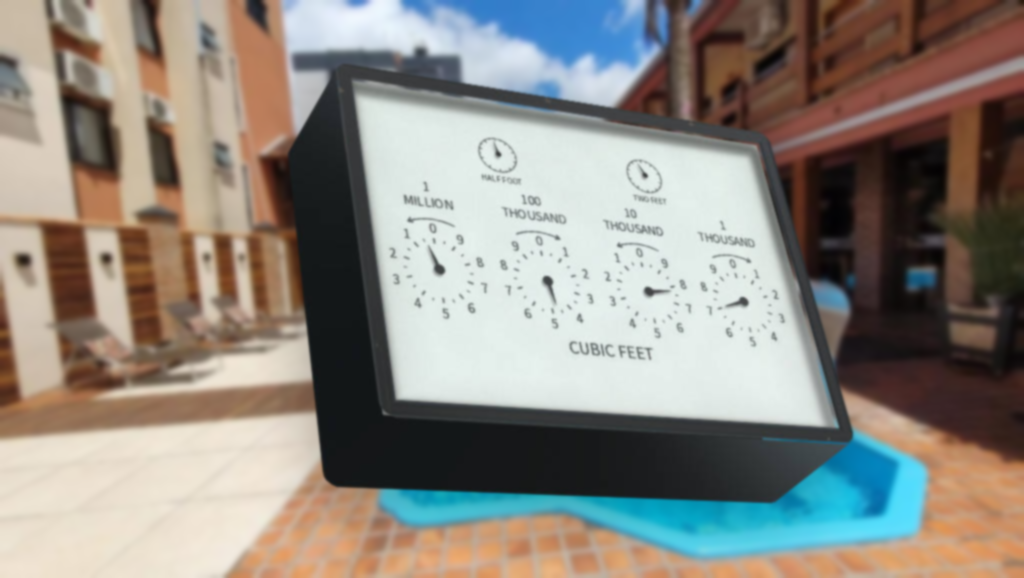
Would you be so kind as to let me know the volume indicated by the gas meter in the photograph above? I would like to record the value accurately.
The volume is 47700 ft³
